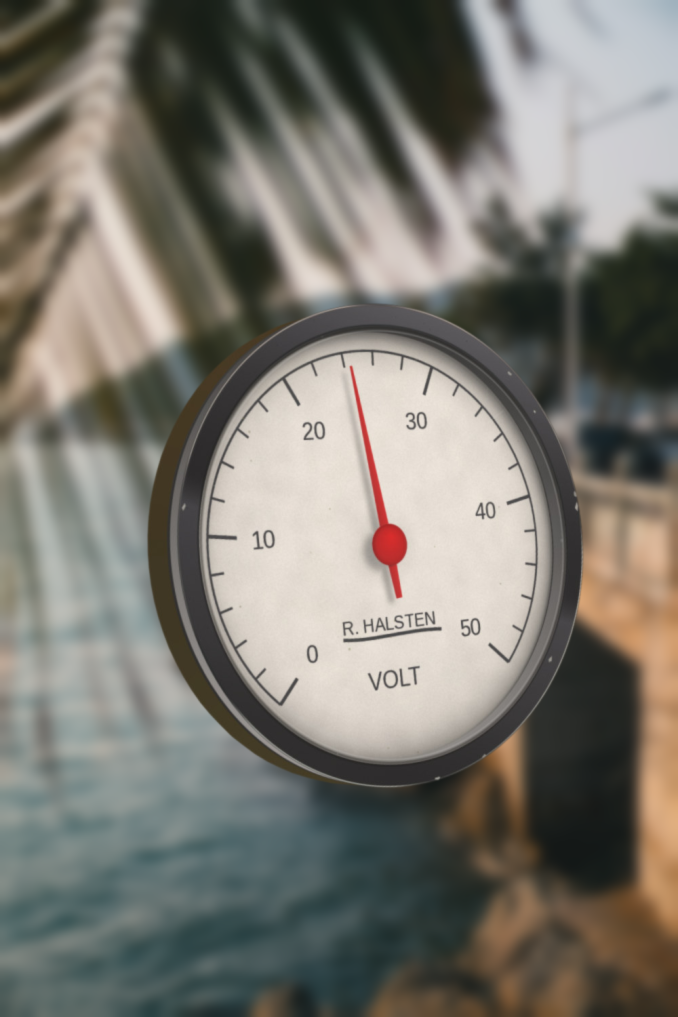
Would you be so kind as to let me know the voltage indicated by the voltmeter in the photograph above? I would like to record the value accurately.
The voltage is 24 V
